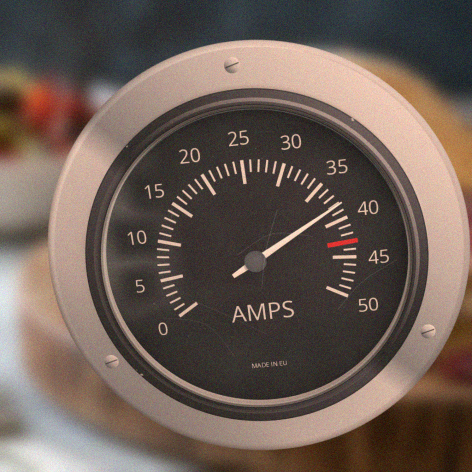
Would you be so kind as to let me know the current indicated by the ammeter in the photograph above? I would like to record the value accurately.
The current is 38 A
